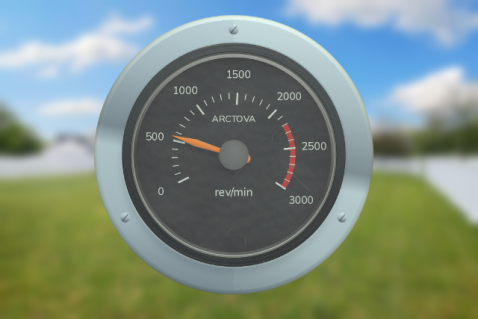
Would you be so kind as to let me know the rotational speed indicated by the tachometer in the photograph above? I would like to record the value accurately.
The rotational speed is 550 rpm
